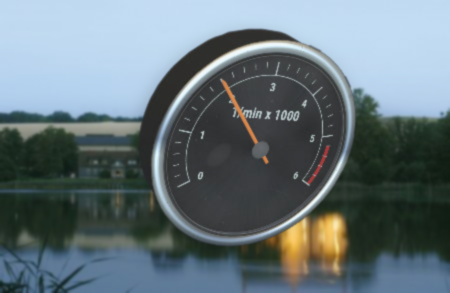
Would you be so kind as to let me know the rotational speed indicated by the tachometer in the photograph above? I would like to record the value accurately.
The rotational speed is 2000 rpm
